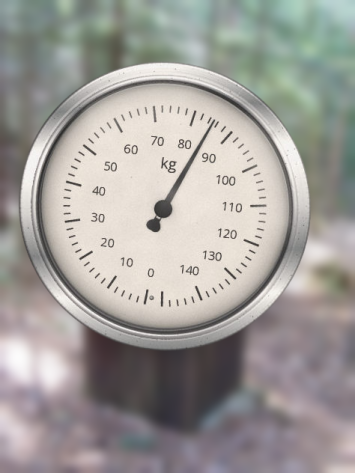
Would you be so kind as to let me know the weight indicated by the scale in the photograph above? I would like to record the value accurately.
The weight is 85 kg
